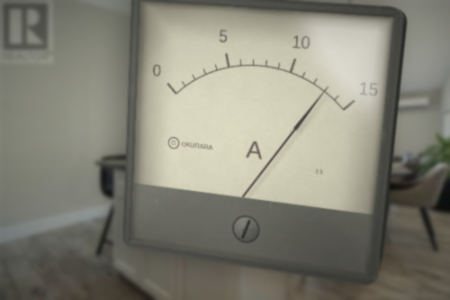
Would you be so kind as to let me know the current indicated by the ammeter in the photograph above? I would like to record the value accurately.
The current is 13 A
